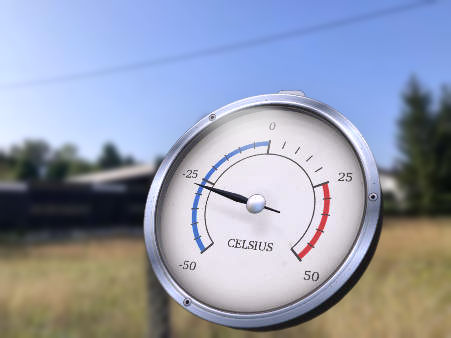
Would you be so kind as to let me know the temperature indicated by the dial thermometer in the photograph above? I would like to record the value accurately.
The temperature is -27.5 °C
